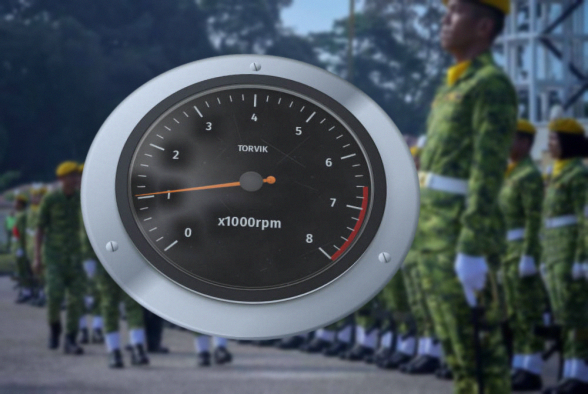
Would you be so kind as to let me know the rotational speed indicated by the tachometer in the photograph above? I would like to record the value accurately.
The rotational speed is 1000 rpm
